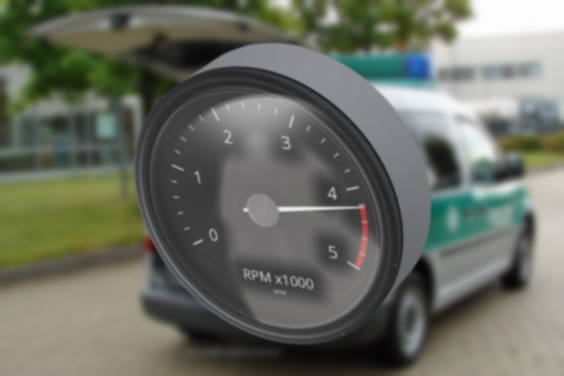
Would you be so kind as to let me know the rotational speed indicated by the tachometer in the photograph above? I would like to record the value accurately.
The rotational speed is 4200 rpm
